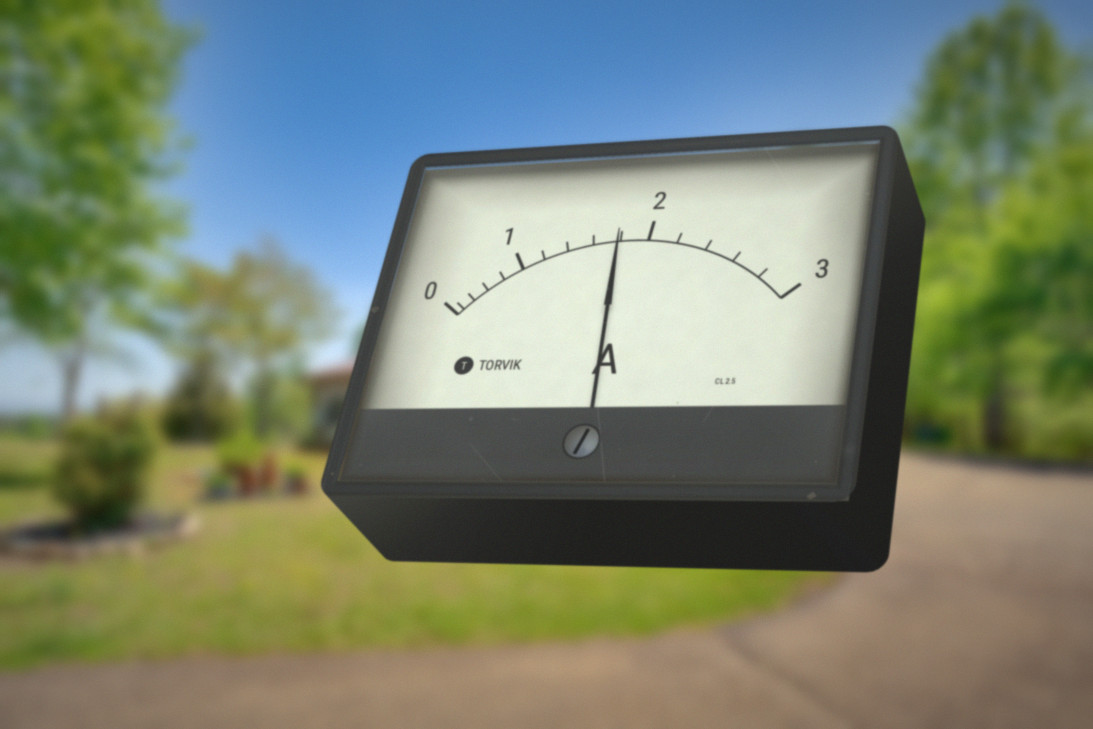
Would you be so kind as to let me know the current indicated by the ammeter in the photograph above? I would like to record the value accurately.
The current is 1.8 A
